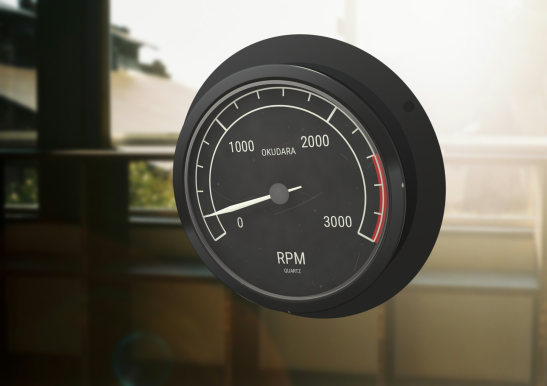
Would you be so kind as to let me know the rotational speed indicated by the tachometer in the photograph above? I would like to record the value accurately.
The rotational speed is 200 rpm
